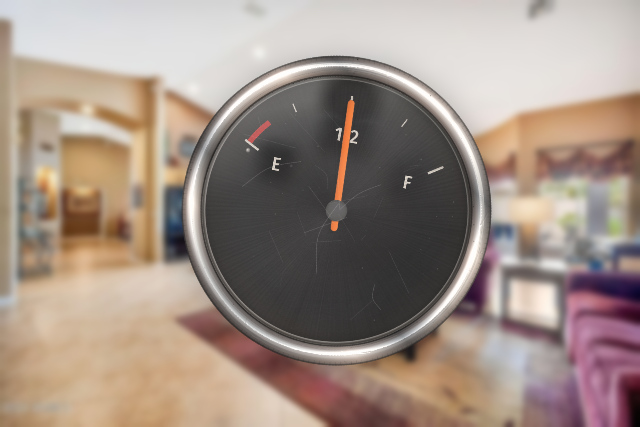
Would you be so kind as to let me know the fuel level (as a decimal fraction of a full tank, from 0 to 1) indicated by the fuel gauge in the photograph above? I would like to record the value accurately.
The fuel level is 0.5
